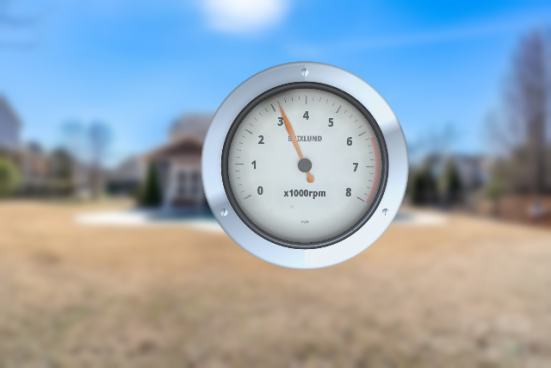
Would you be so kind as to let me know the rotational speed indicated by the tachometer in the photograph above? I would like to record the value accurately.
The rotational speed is 3200 rpm
